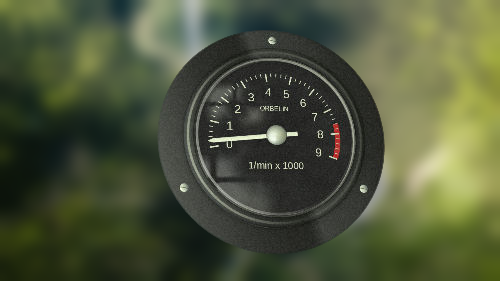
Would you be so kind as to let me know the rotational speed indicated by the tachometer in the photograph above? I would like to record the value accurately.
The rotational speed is 200 rpm
